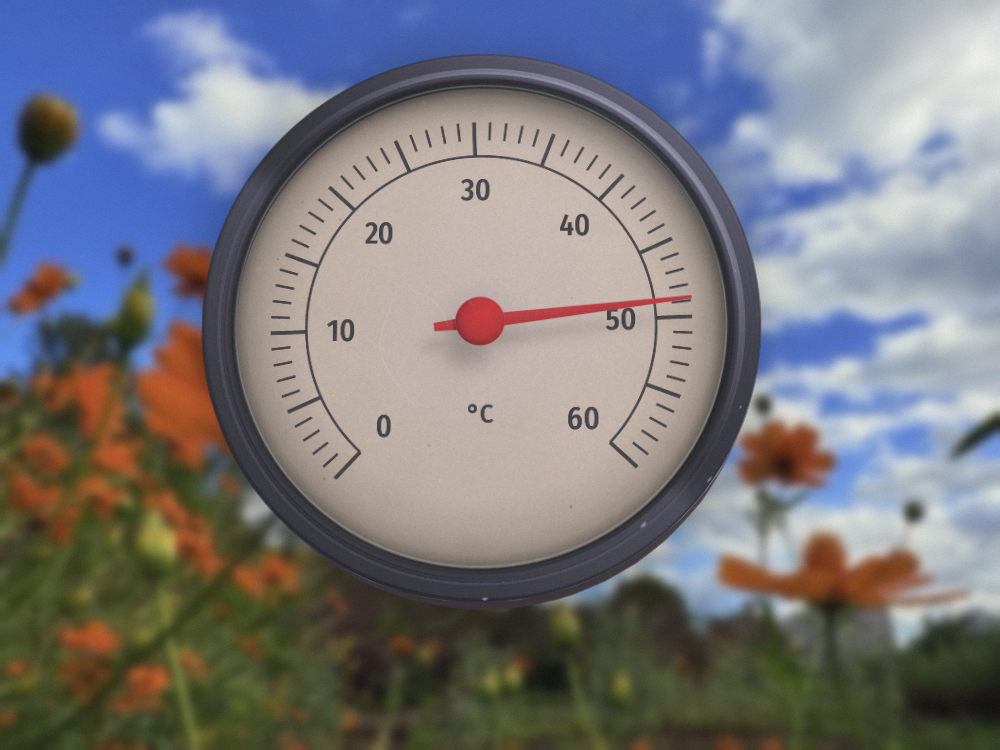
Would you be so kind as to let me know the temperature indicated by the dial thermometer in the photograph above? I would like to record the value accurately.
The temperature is 49 °C
